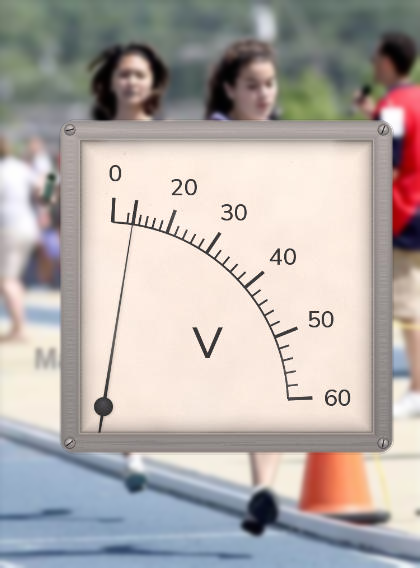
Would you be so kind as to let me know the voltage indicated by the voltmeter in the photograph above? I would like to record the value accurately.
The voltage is 10 V
